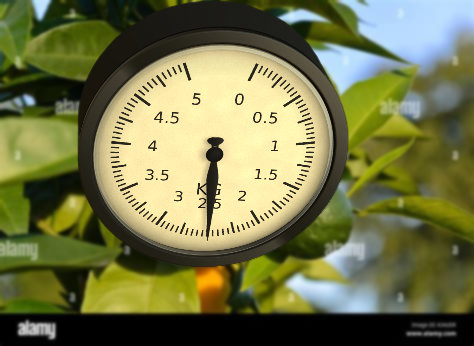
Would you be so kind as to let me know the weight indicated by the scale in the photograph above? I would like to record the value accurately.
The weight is 2.5 kg
